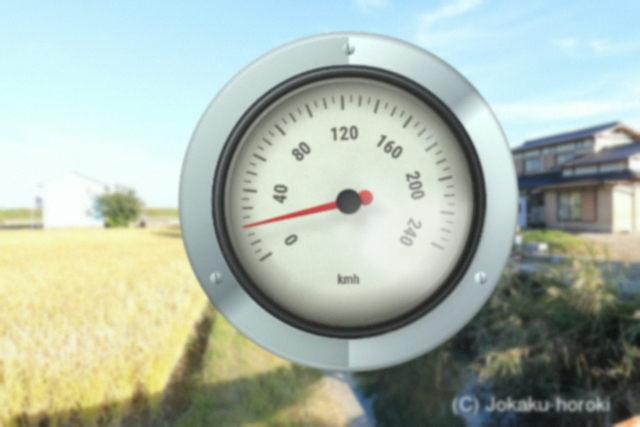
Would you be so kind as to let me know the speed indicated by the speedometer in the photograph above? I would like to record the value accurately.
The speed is 20 km/h
